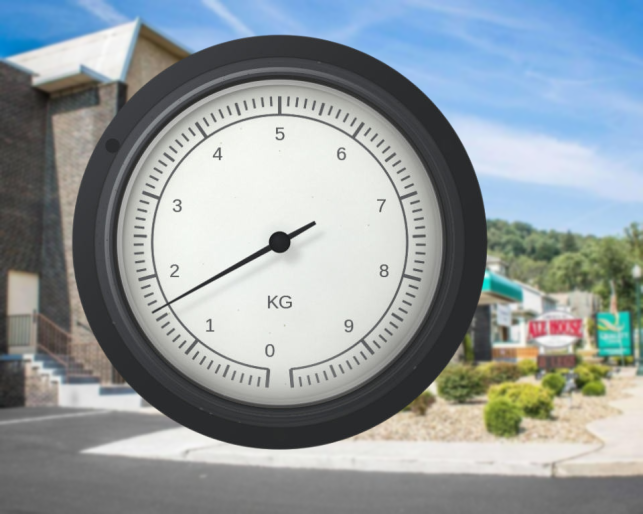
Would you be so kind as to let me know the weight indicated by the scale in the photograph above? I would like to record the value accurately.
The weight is 1.6 kg
